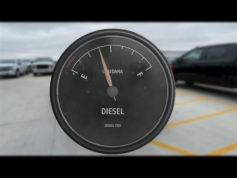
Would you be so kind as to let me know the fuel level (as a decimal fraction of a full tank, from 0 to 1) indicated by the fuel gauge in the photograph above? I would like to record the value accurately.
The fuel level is 0.375
